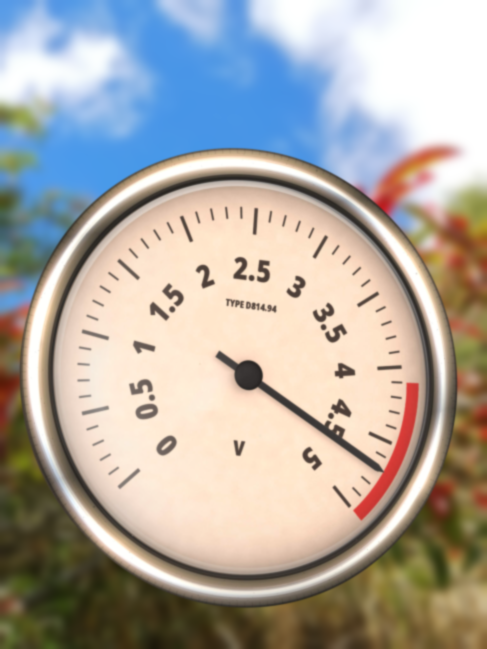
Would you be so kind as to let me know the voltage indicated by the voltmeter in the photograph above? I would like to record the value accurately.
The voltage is 4.7 V
